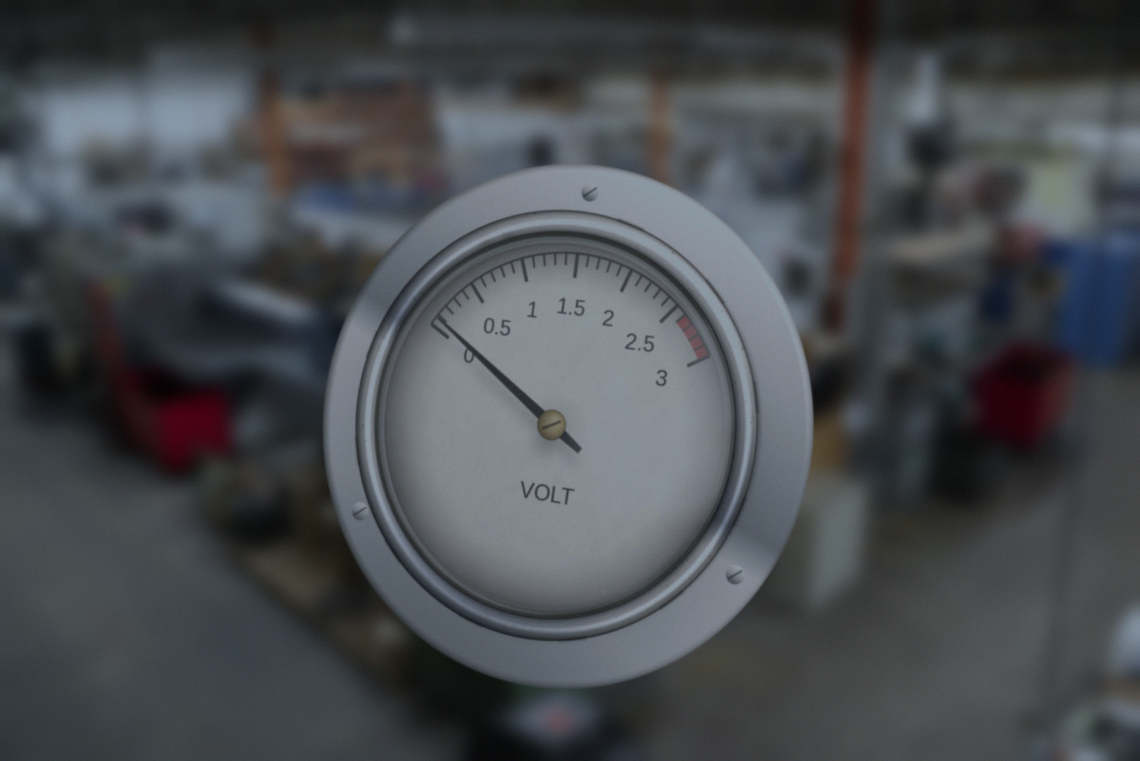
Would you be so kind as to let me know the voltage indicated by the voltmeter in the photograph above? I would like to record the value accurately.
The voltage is 0.1 V
